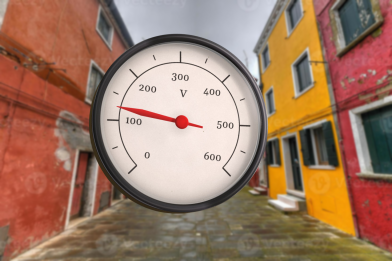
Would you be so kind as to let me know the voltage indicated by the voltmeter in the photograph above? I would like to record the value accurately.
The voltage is 125 V
